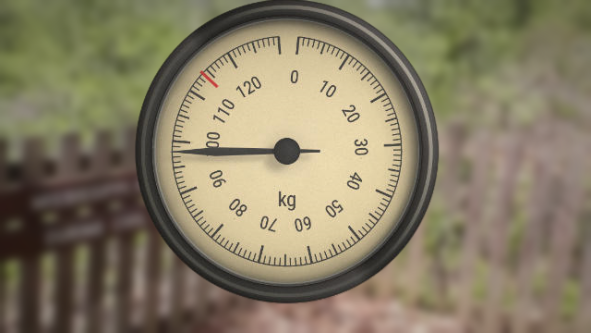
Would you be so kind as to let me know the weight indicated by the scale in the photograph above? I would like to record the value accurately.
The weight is 98 kg
